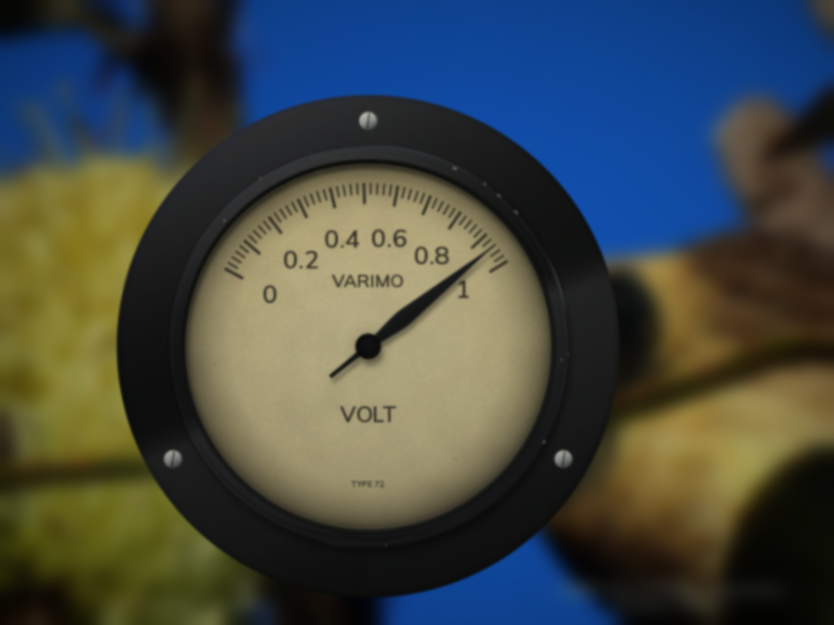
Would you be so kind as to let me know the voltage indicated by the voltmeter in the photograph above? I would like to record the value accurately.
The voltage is 0.94 V
